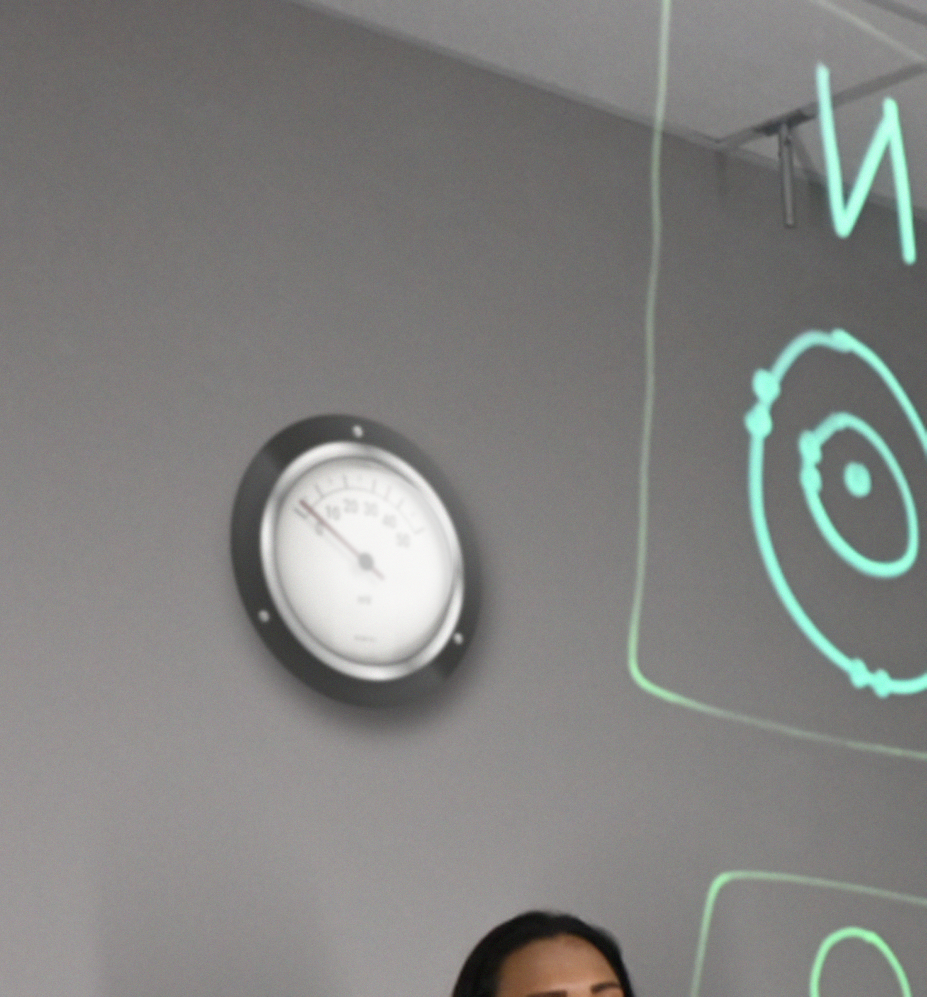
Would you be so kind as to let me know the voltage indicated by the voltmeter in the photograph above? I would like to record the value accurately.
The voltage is 2.5 mV
